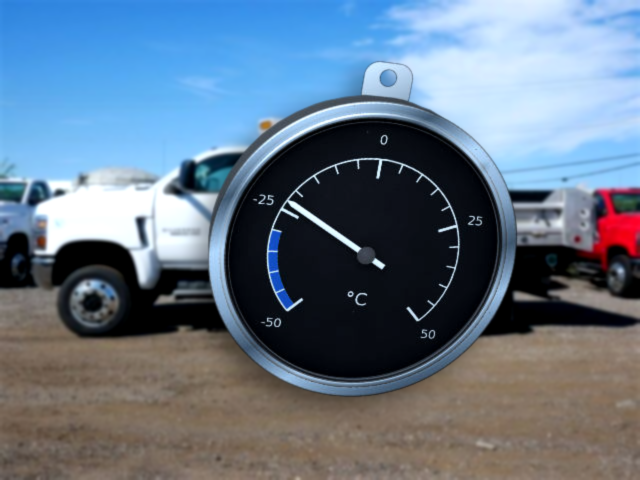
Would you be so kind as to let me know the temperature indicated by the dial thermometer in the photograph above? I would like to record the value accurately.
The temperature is -22.5 °C
